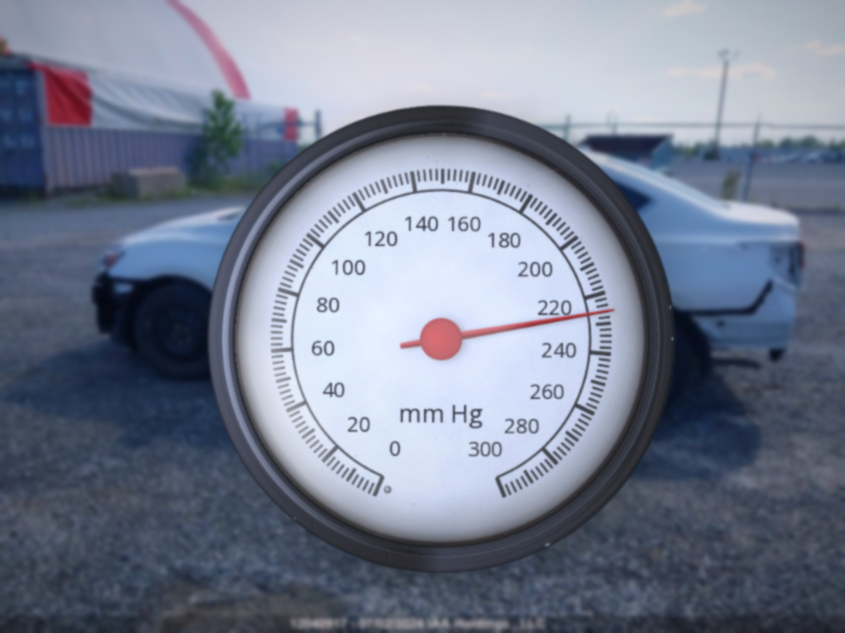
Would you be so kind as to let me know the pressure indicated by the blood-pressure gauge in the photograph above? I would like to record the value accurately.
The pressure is 226 mmHg
